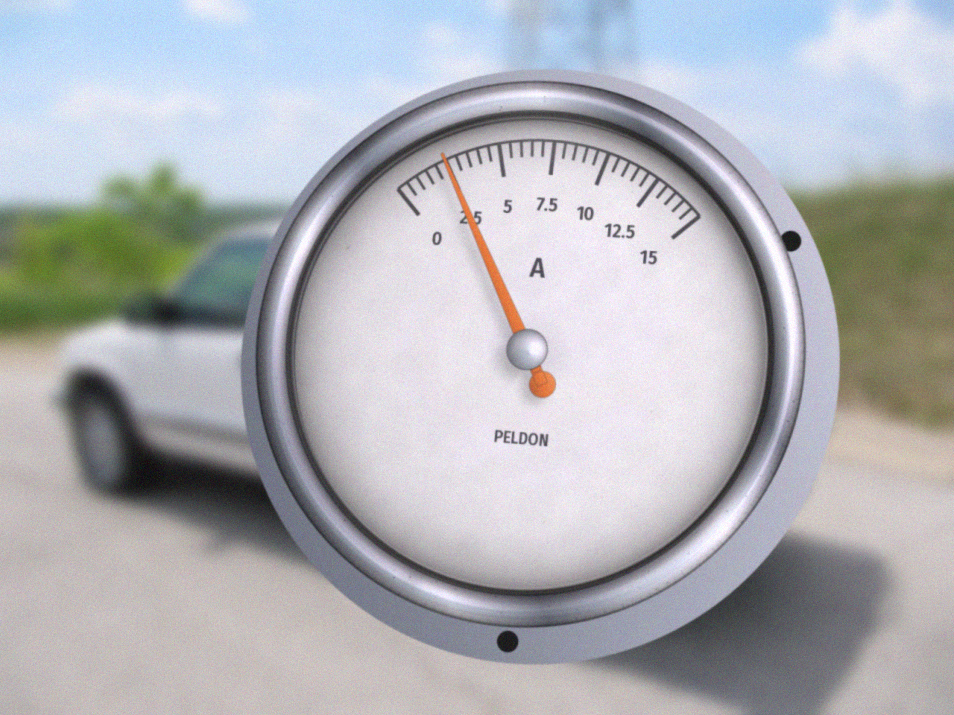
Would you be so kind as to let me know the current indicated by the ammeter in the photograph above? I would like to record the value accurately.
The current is 2.5 A
